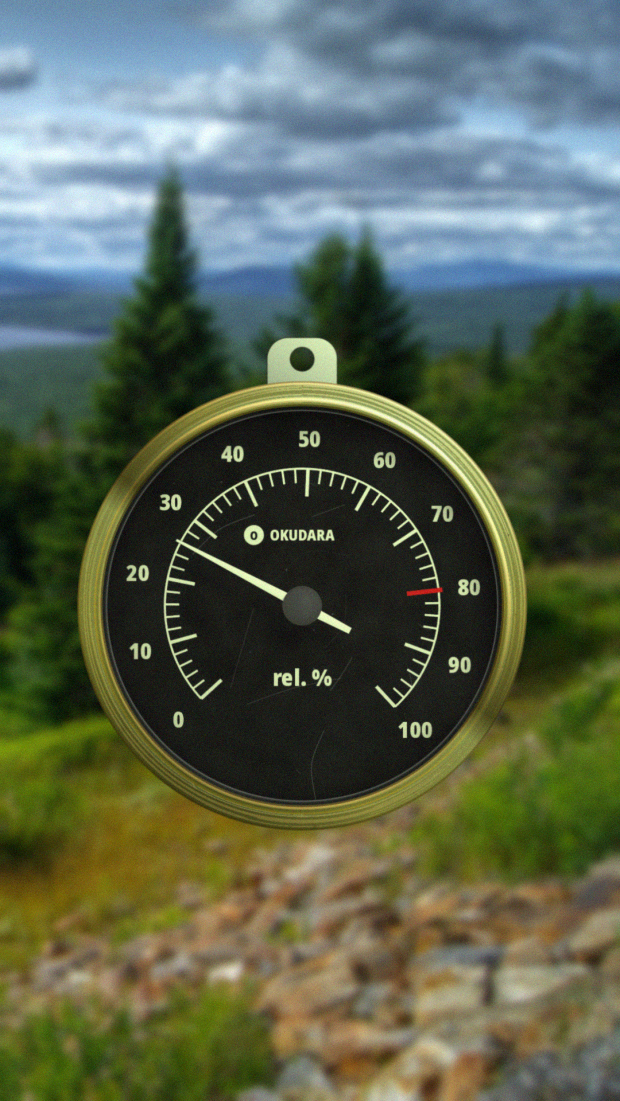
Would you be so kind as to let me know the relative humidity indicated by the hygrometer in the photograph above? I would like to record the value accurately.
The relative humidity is 26 %
